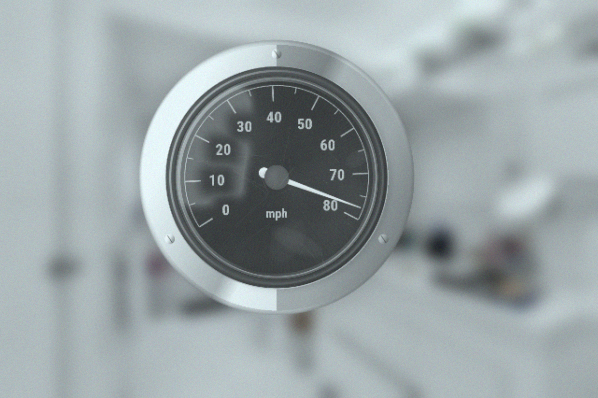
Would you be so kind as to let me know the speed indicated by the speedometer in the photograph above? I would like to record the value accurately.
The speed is 77.5 mph
